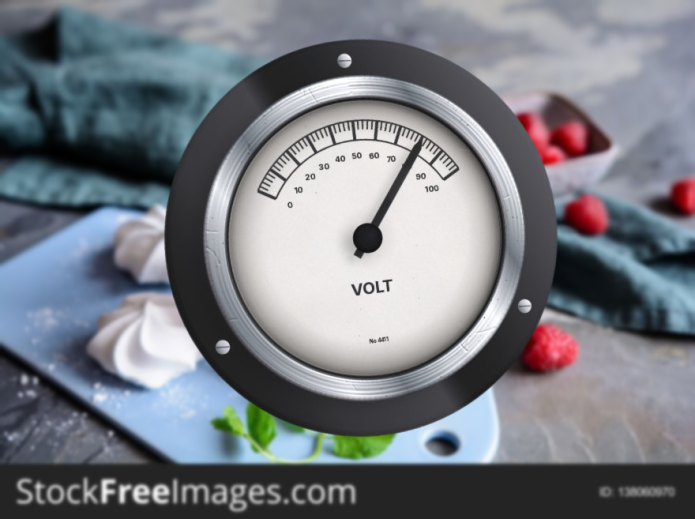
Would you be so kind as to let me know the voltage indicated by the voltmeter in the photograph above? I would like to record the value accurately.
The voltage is 80 V
